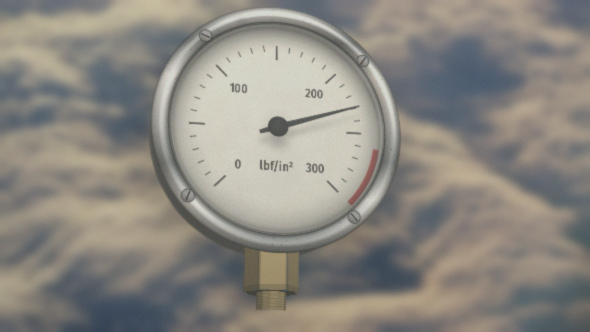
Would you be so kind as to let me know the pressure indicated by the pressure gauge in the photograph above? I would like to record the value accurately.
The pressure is 230 psi
